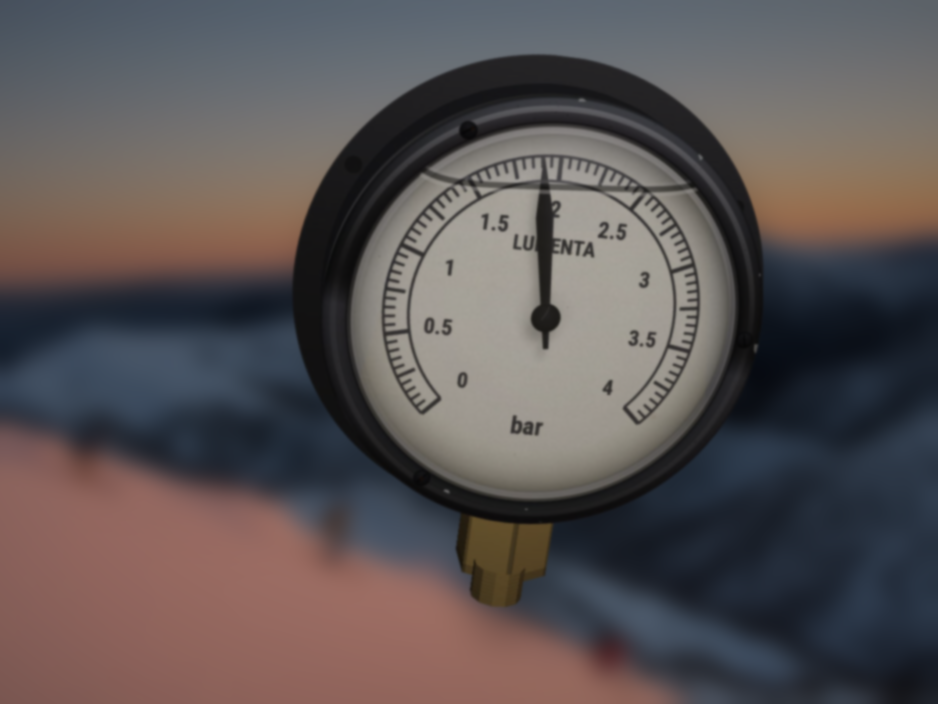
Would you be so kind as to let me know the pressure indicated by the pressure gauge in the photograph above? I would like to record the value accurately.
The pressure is 1.9 bar
